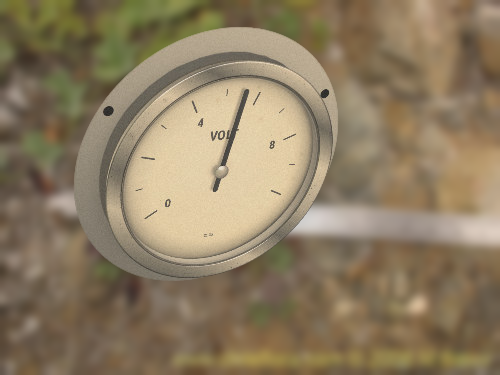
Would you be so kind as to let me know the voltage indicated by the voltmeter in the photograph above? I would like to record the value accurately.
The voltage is 5.5 V
